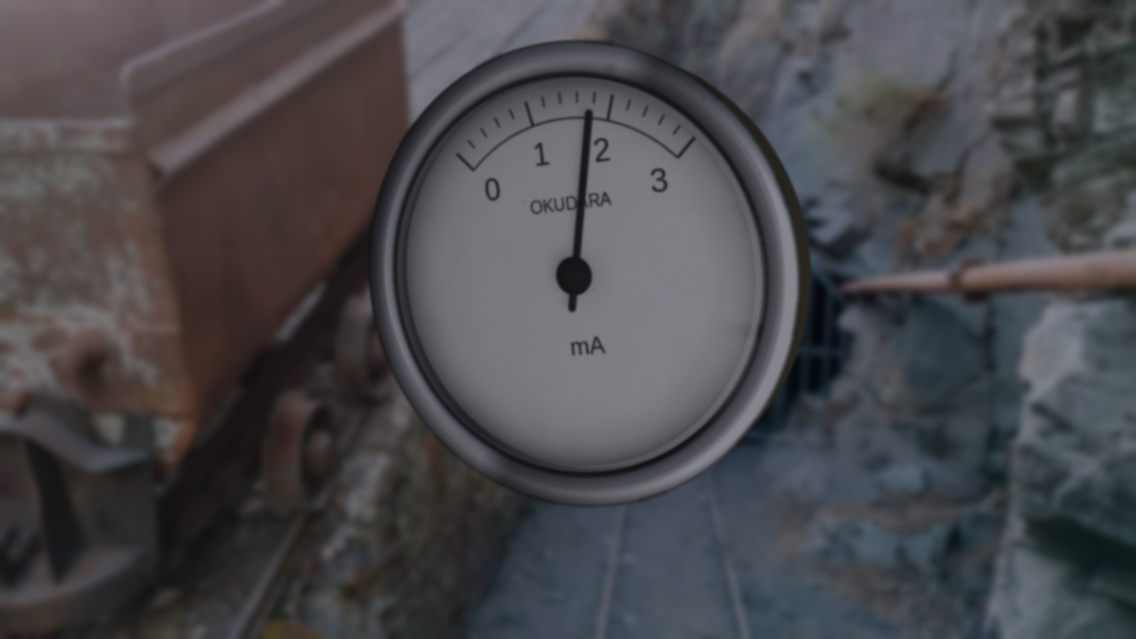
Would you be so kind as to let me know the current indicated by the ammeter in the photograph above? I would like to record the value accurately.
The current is 1.8 mA
